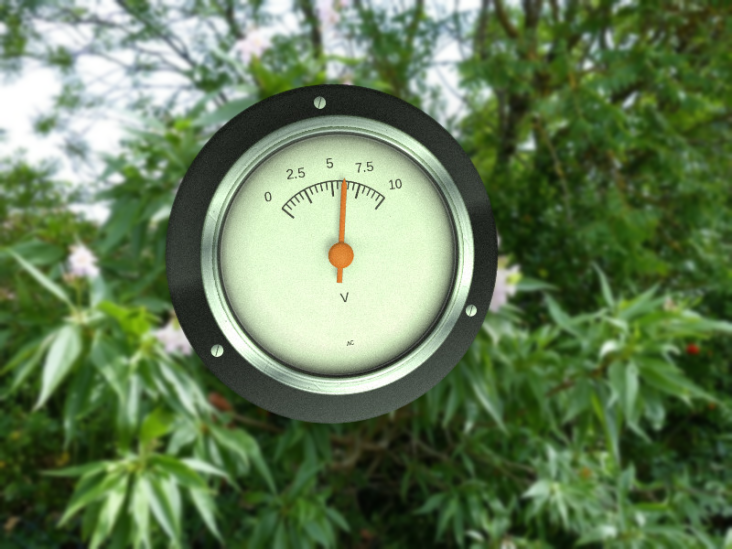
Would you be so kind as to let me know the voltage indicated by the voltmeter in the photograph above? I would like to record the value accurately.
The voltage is 6 V
